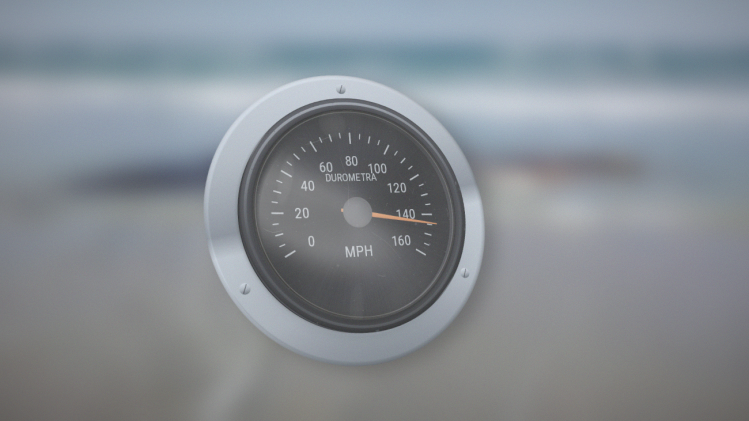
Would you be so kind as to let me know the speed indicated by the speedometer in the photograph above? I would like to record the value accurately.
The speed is 145 mph
